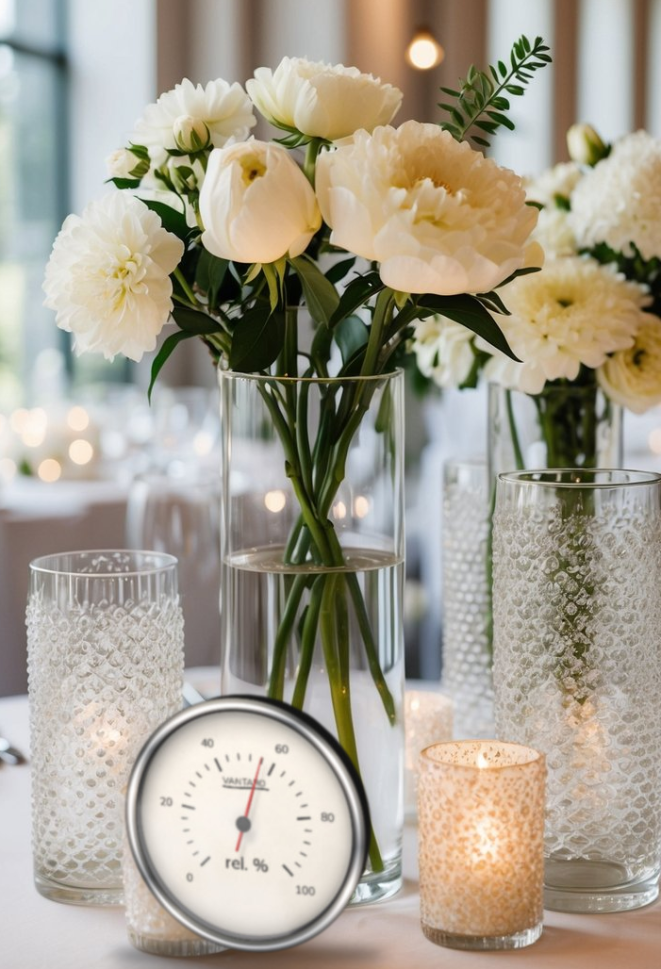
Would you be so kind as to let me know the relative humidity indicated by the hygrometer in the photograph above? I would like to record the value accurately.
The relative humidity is 56 %
